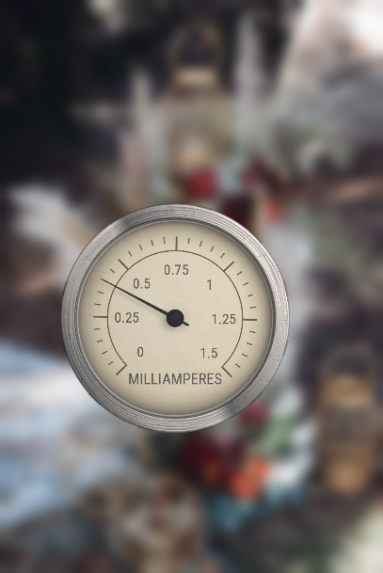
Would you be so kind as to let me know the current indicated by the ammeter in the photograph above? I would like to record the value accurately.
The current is 0.4 mA
